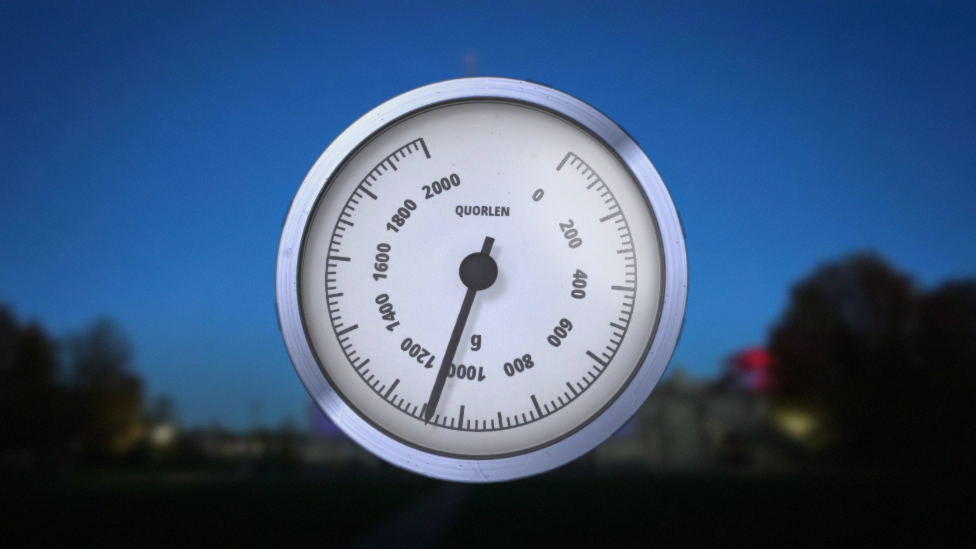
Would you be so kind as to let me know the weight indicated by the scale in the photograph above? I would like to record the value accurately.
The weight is 1080 g
